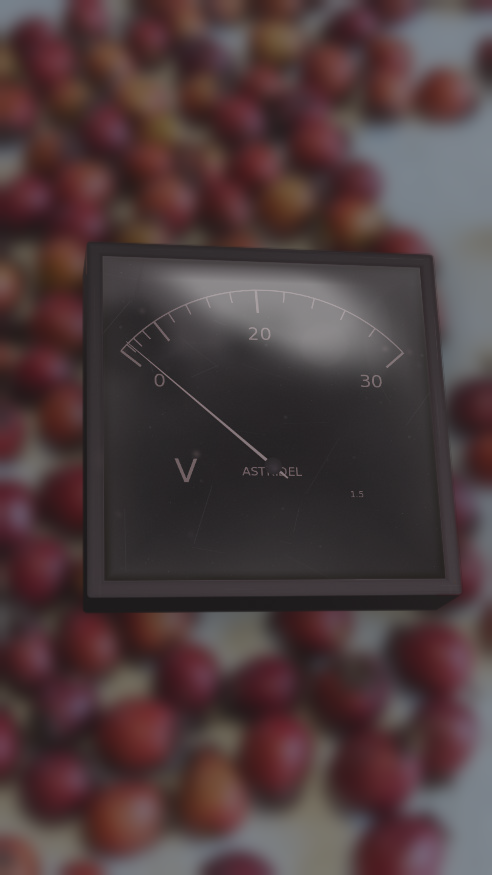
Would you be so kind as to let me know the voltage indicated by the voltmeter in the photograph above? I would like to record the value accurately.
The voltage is 4 V
